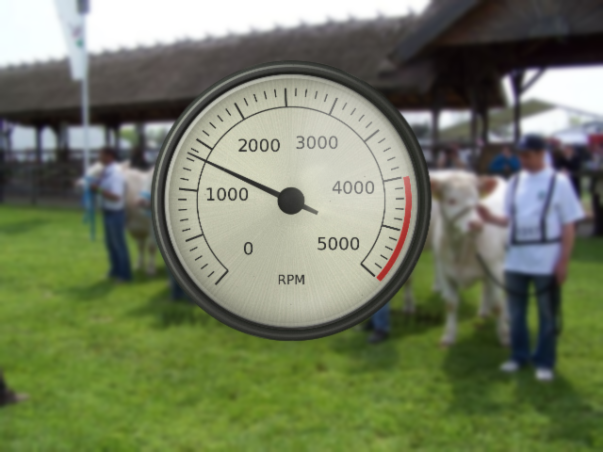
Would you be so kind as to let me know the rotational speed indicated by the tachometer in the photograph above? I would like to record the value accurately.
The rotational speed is 1350 rpm
